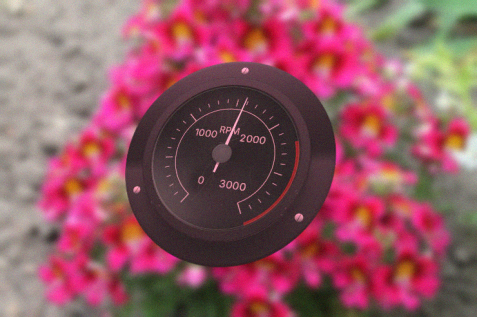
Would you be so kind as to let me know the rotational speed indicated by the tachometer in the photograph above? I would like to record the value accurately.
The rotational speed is 1600 rpm
